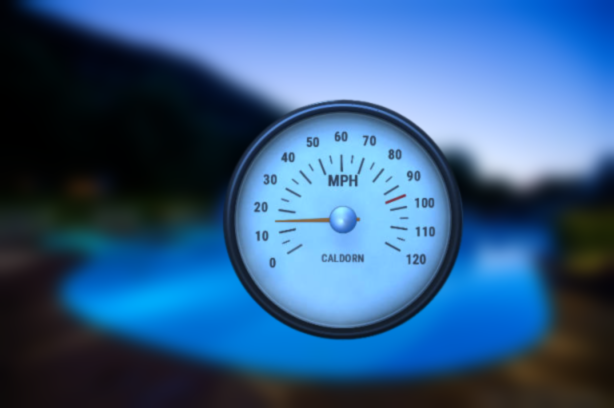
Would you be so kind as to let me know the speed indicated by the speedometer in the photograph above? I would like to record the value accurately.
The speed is 15 mph
